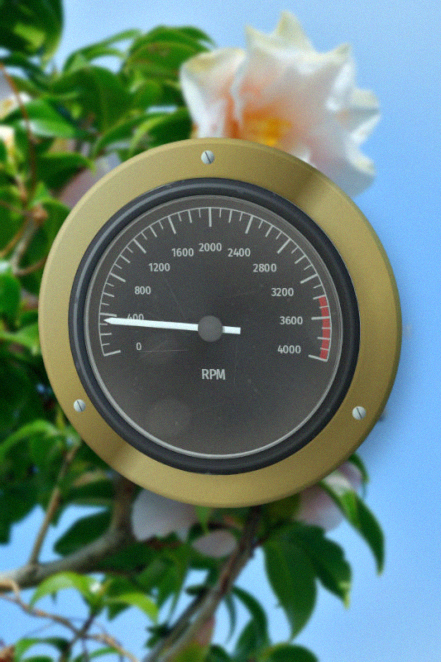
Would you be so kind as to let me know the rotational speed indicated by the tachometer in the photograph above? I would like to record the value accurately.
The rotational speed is 350 rpm
